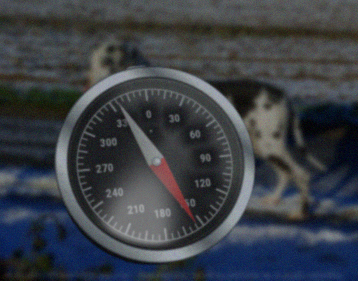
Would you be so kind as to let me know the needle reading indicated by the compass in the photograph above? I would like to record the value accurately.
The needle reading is 155 °
